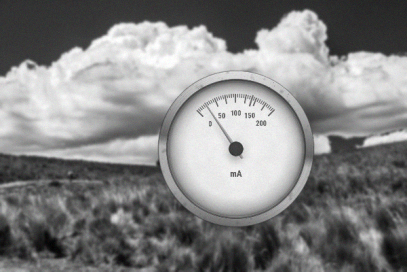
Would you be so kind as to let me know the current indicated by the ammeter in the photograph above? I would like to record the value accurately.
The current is 25 mA
